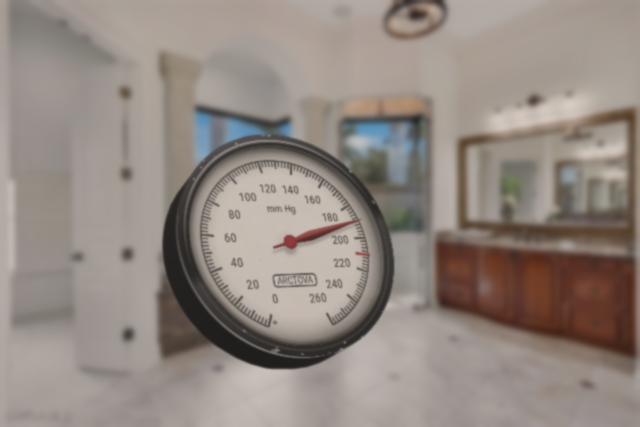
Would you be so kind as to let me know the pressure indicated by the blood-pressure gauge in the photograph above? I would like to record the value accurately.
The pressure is 190 mmHg
